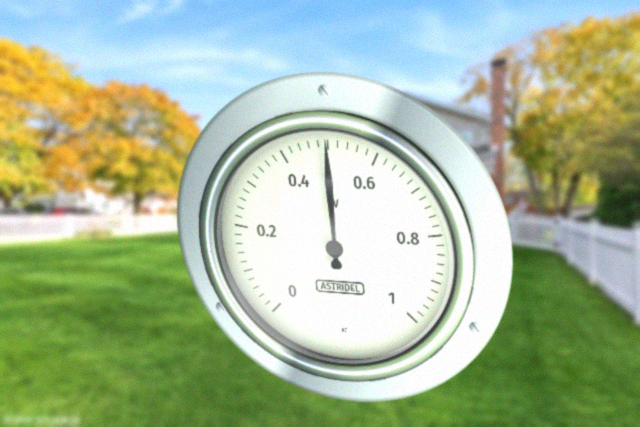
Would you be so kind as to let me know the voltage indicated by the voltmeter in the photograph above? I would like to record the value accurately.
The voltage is 0.5 kV
